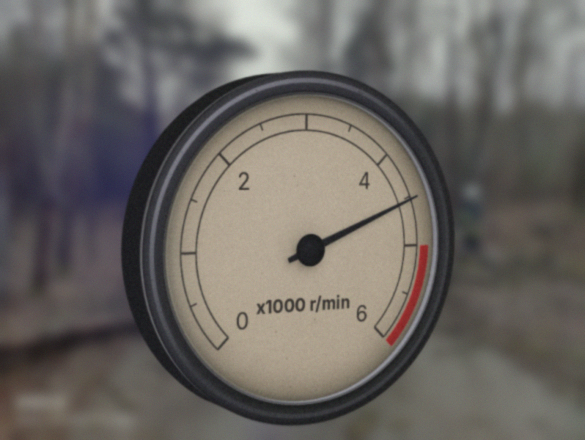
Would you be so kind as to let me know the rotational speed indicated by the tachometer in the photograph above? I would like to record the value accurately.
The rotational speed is 4500 rpm
